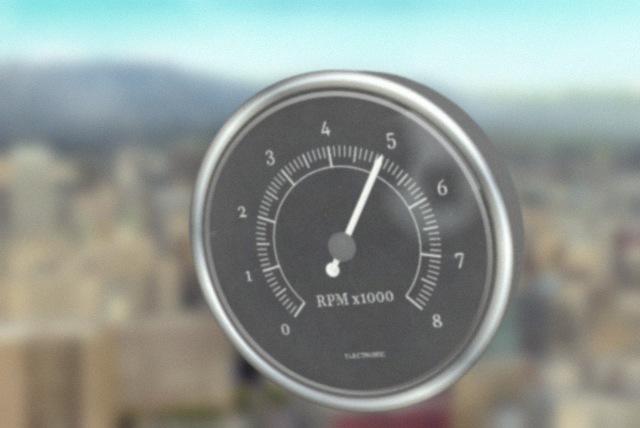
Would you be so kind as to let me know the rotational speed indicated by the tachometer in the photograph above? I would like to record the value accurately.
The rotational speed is 5000 rpm
